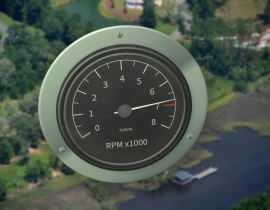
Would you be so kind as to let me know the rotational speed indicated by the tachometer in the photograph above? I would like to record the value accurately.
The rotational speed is 6750 rpm
